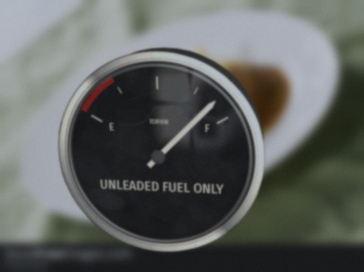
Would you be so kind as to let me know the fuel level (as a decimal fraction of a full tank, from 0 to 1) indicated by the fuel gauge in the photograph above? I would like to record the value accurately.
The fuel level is 0.875
